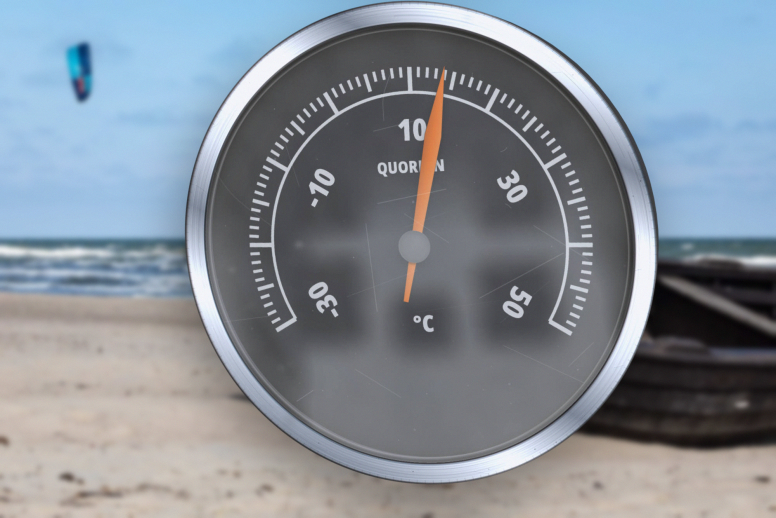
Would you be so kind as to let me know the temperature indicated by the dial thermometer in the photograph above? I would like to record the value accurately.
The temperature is 14 °C
